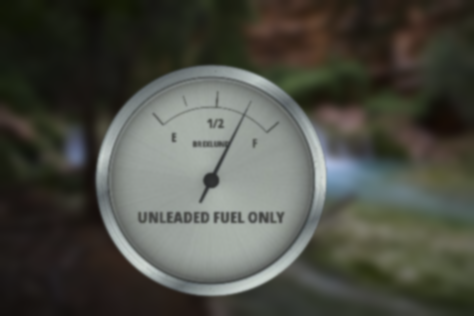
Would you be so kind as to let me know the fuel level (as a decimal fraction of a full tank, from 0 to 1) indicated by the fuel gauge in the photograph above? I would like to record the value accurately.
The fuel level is 0.75
